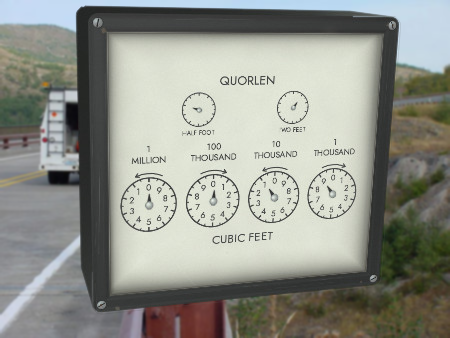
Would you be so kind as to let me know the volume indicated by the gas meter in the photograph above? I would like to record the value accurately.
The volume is 900 ft³
